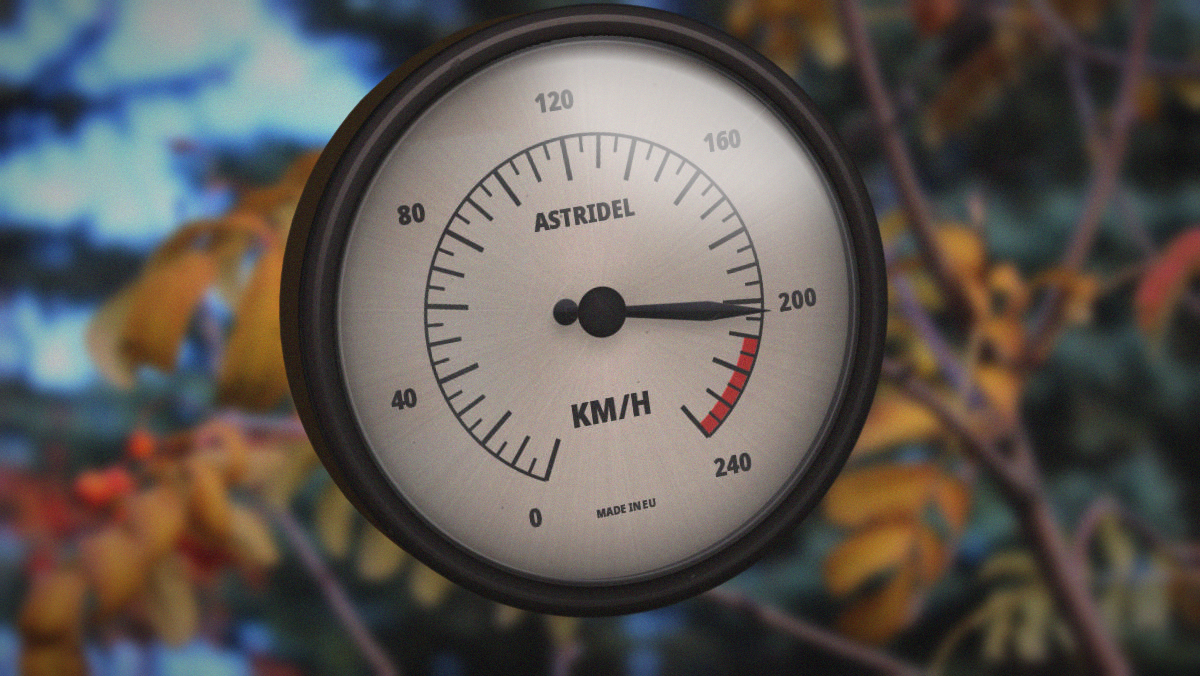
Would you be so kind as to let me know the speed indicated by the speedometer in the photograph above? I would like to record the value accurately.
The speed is 202.5 km/h
